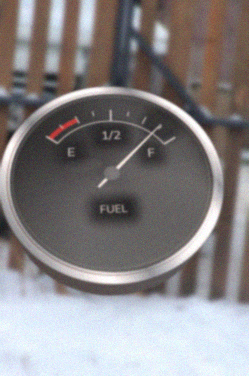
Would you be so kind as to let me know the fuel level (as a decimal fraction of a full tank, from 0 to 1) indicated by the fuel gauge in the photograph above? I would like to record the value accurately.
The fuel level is 0.875
